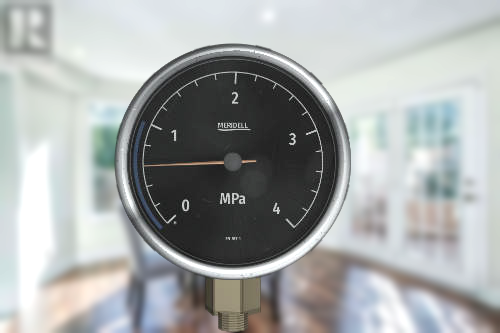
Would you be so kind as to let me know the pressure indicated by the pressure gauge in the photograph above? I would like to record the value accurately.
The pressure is 0.6 MPa
